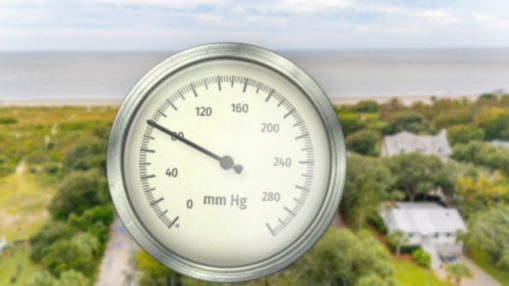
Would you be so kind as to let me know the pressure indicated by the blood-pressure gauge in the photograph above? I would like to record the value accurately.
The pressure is 80 mmHg
